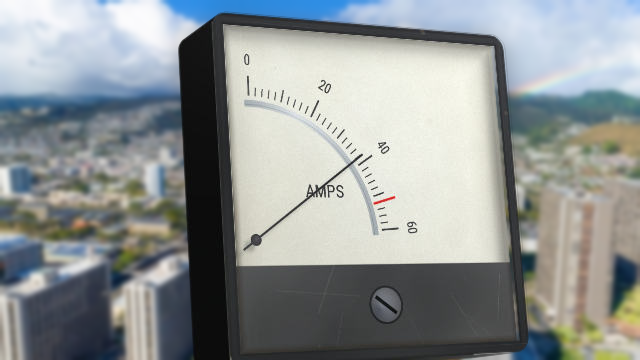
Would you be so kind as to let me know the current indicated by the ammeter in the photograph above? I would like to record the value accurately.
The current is 38 A
